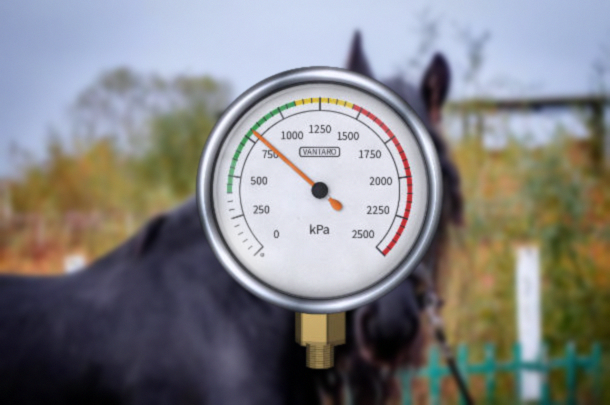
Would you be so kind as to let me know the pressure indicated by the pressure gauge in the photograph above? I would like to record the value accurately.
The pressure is 800 kPa
